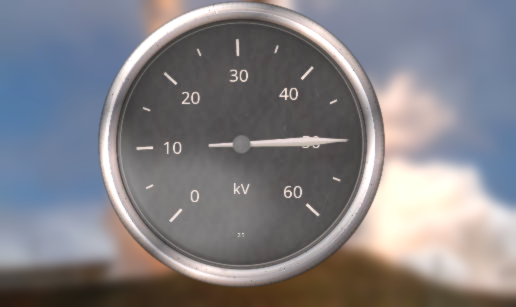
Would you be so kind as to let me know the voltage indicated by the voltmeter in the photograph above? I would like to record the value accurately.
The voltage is 50 kV
